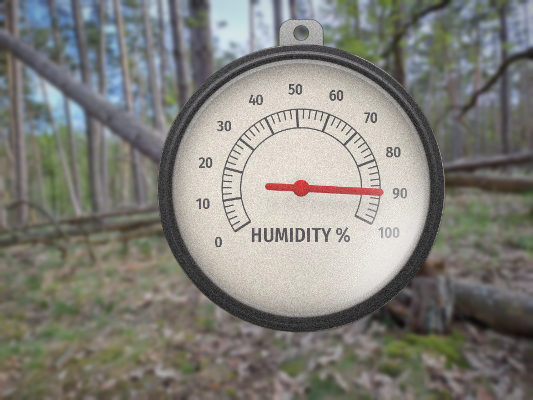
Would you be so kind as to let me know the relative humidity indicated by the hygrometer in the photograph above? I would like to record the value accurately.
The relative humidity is 90 %
